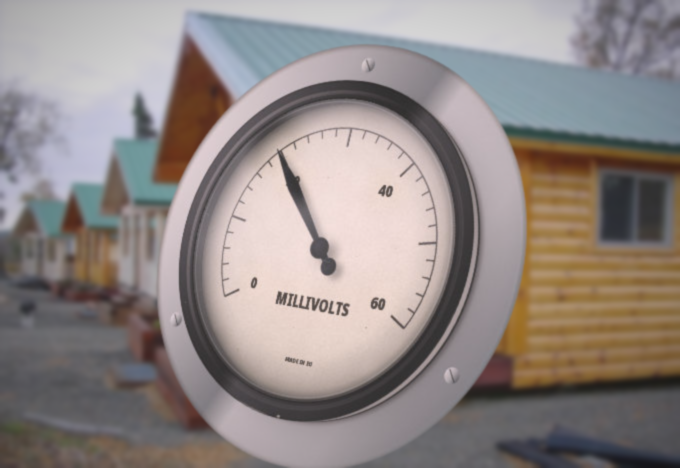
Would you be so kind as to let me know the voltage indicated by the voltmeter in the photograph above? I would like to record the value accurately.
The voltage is 20 mV
